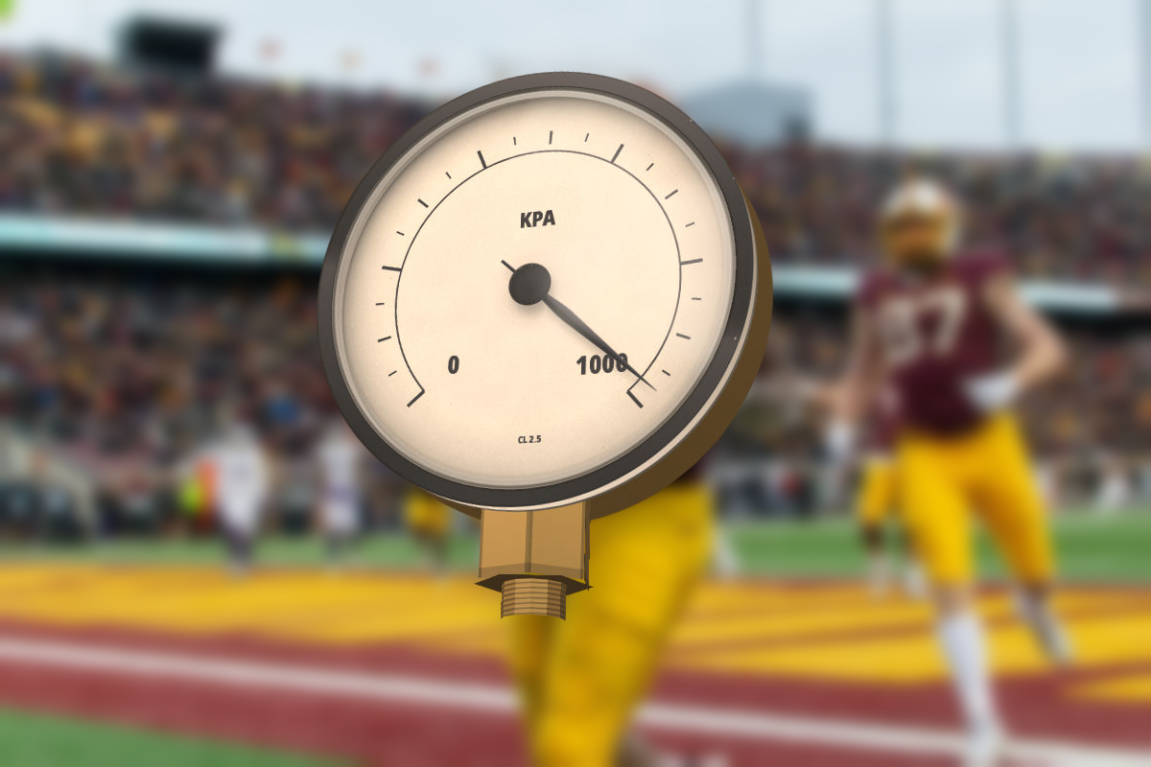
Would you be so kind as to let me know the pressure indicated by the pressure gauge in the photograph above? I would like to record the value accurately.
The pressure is 975 kPa
